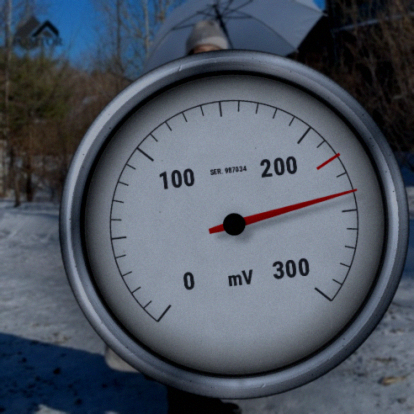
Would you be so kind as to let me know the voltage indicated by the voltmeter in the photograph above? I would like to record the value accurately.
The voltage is 240 mV
